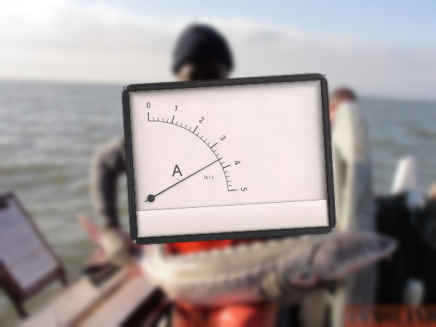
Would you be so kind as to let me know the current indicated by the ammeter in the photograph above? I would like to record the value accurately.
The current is 3.6 A
